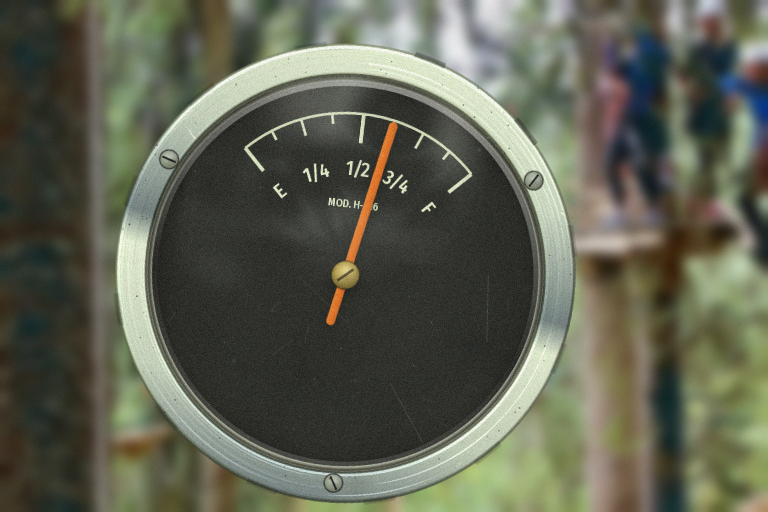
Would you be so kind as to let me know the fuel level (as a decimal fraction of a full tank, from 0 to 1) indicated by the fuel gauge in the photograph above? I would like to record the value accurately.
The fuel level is 0.625
